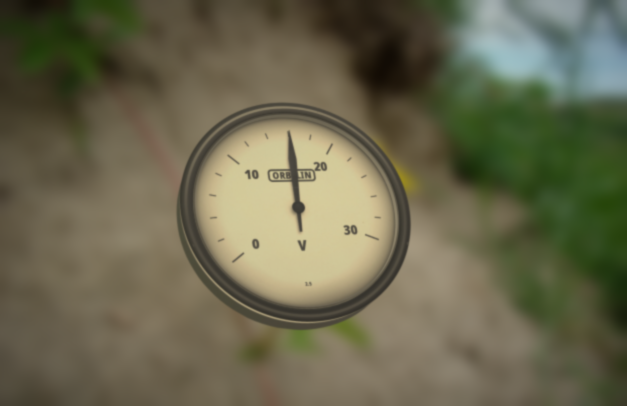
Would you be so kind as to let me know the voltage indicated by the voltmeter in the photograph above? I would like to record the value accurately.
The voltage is 16 V
